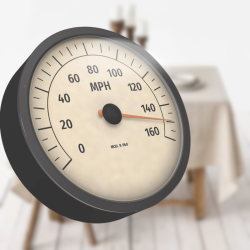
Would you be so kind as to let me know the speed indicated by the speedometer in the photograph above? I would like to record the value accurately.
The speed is 150 mph
